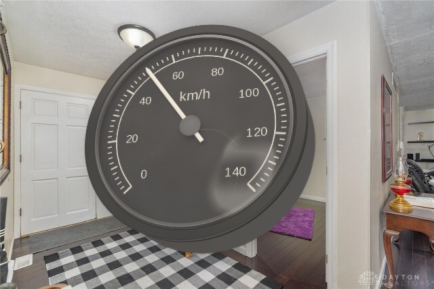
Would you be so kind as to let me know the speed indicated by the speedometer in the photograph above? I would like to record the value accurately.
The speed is 50 km/h
